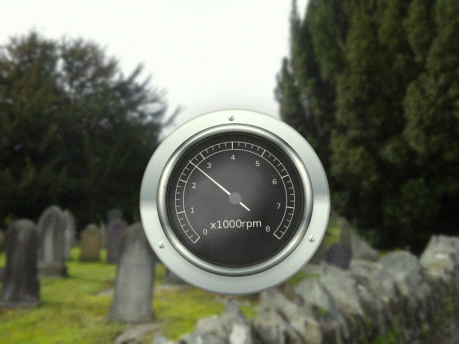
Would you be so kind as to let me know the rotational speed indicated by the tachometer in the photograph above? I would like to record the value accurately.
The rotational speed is 2600 rpm
